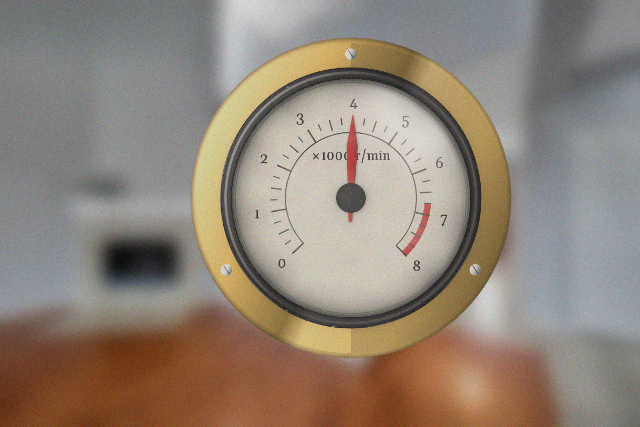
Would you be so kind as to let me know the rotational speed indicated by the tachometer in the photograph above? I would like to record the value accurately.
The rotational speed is 4000 rpm
